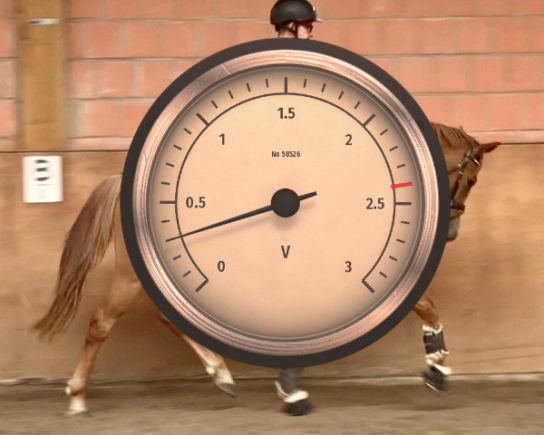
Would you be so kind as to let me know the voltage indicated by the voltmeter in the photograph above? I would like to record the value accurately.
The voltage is 0.3 V
